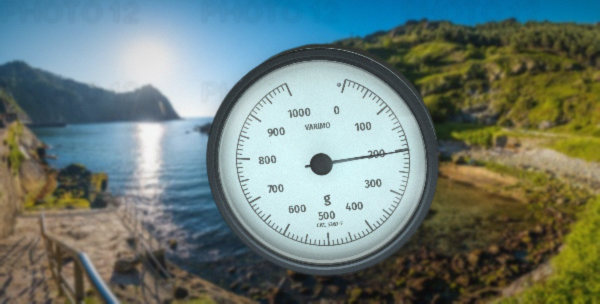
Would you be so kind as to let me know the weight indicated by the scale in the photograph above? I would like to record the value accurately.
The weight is 200 g
